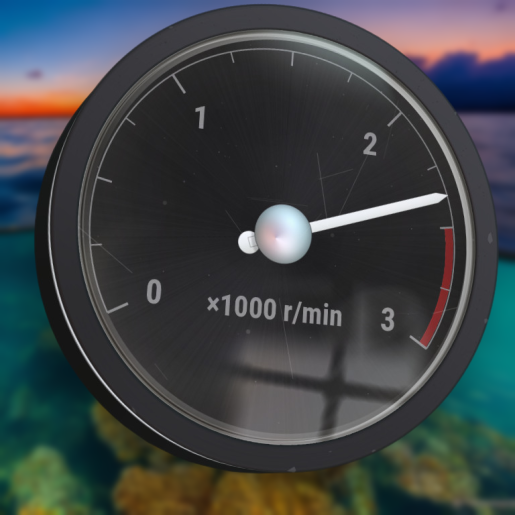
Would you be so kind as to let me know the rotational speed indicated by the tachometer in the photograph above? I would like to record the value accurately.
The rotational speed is 2375 rpm
